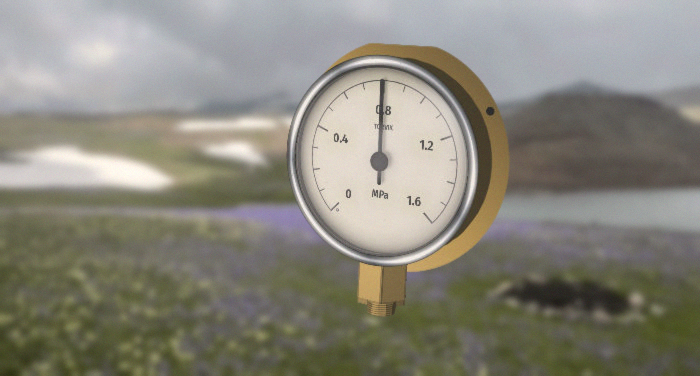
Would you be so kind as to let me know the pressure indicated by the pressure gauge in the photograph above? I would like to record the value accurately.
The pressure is 0.8 MPa
